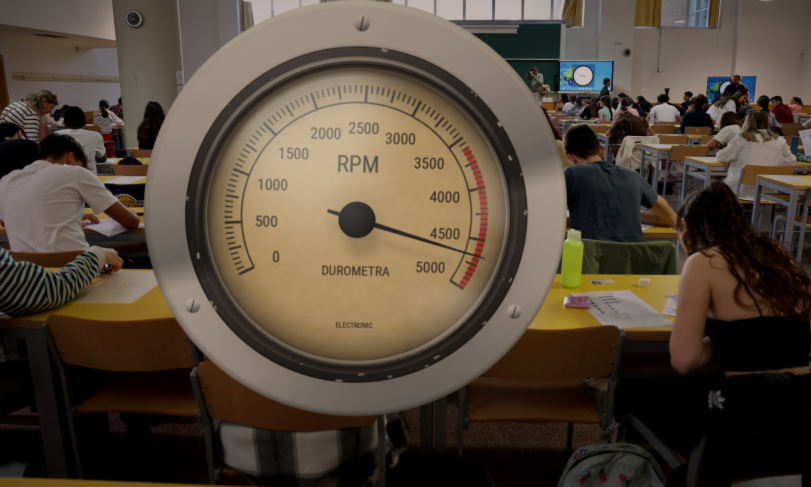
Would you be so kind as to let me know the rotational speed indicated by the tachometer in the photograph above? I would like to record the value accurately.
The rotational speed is 4650 rpm
